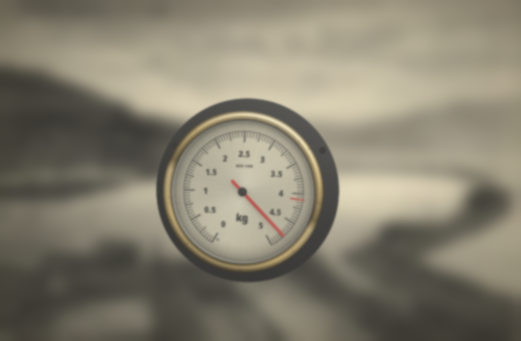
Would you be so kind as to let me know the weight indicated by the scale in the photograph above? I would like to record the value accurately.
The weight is 4.75 kg
